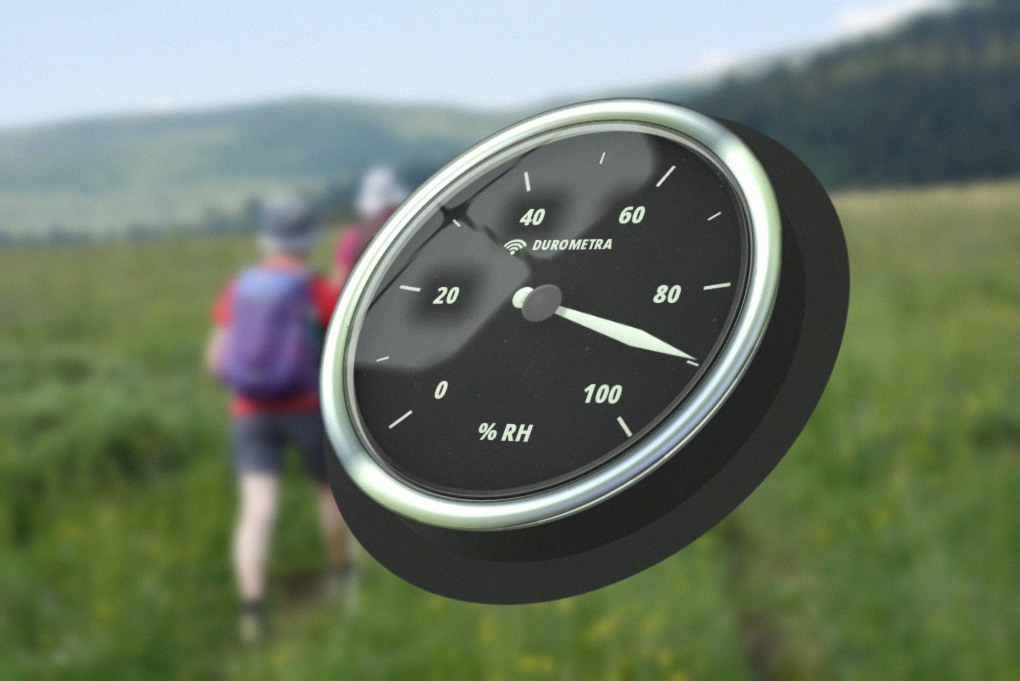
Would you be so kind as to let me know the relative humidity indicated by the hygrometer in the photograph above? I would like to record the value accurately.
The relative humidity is 90 %
